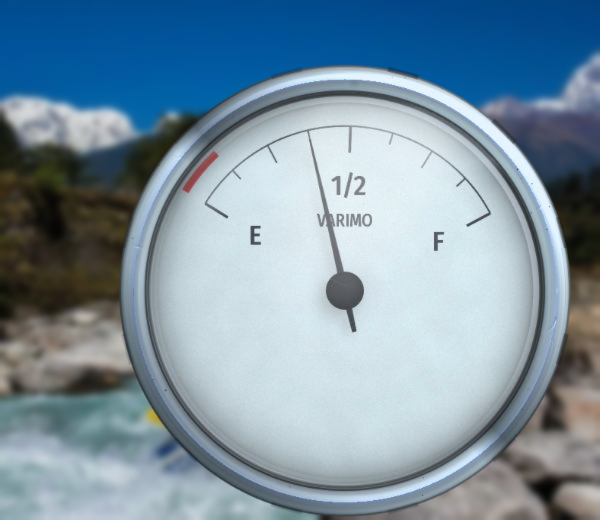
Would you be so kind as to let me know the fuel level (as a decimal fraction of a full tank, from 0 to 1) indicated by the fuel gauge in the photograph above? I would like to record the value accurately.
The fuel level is 0.375
